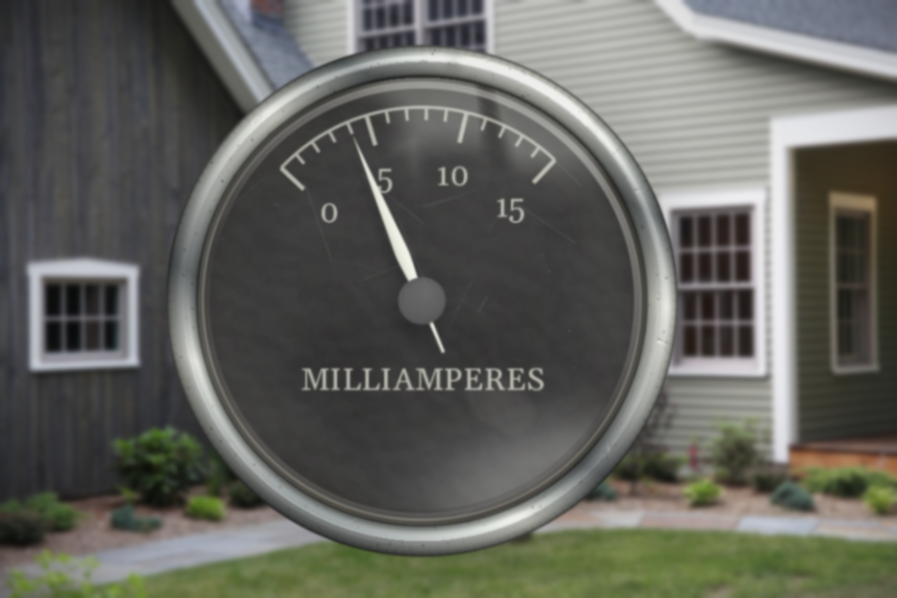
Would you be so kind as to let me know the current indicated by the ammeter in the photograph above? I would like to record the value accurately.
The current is 4 mA
